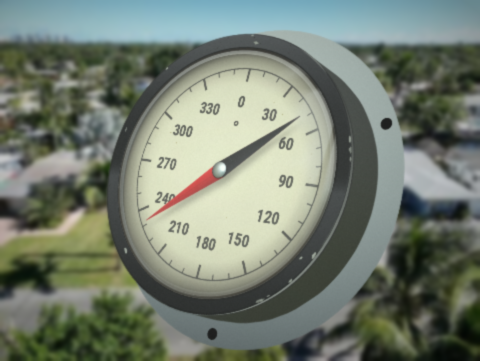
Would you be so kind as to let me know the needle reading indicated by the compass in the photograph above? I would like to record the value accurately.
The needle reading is 230 °
